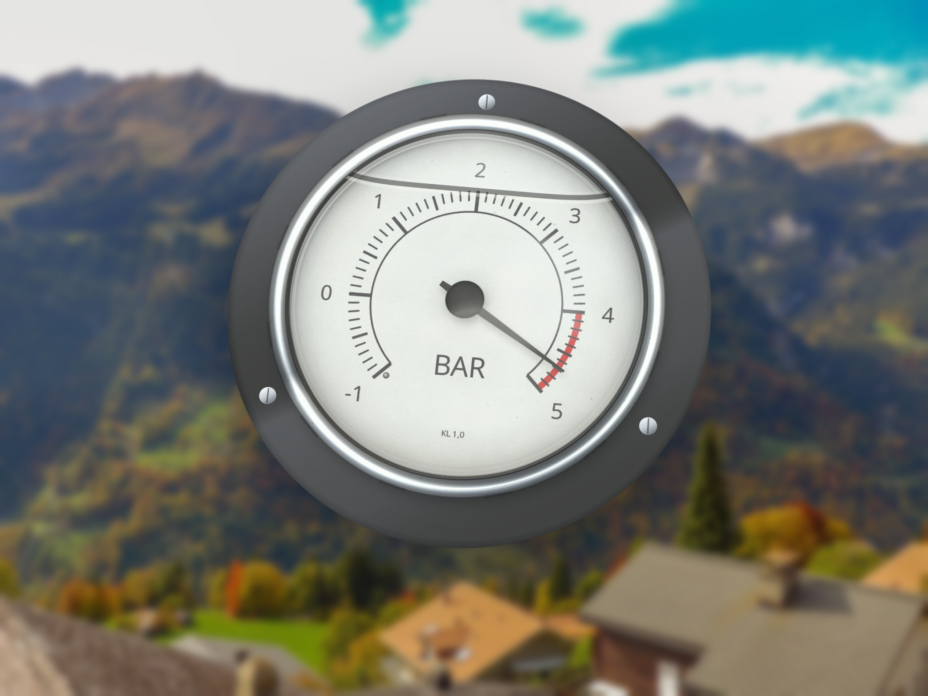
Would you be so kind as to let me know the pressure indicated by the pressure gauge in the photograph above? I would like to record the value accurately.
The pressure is 4.7 bar
